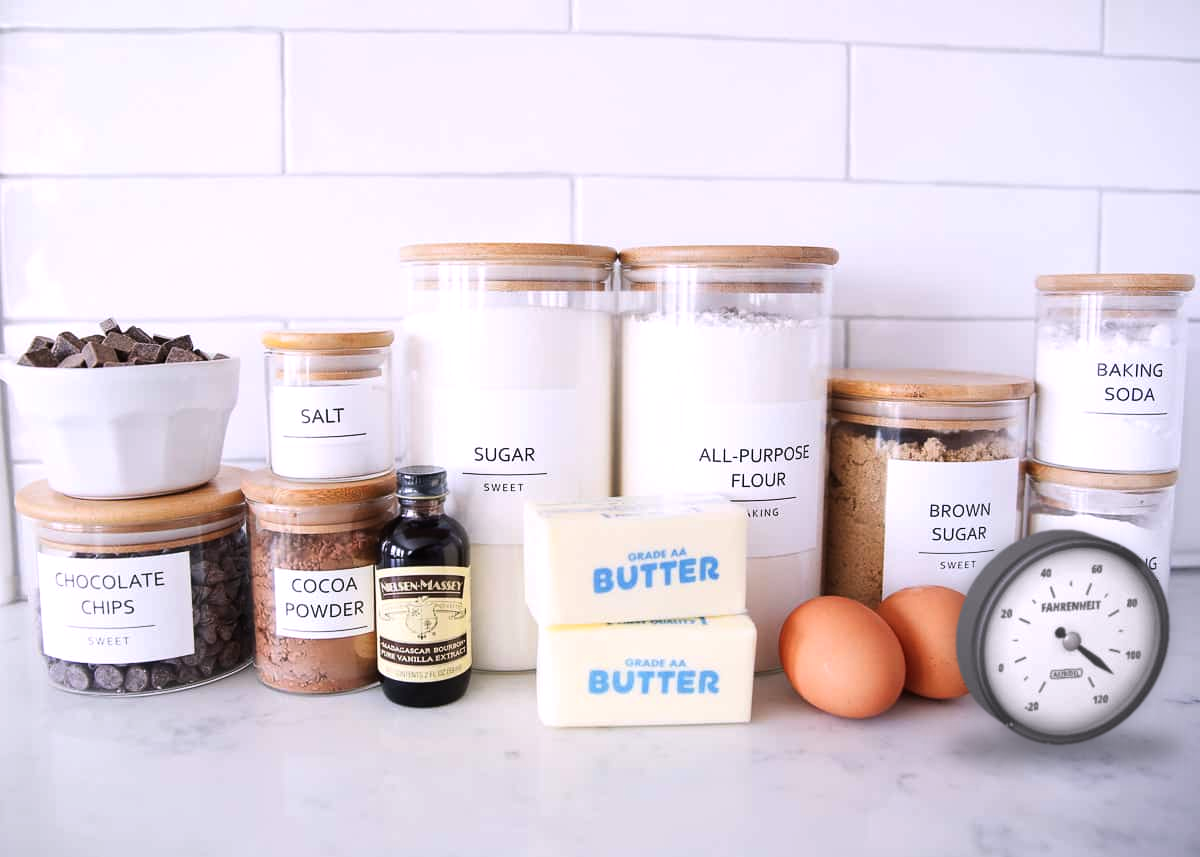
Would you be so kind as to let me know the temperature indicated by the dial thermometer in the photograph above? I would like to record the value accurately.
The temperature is 110 °F
